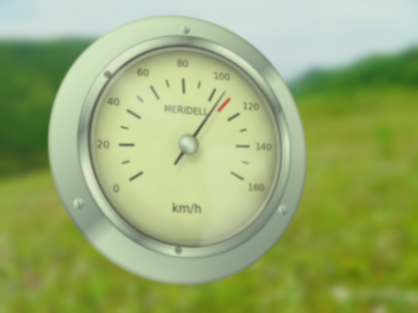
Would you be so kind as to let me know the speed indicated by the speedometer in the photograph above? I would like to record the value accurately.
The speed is 105 km/h
